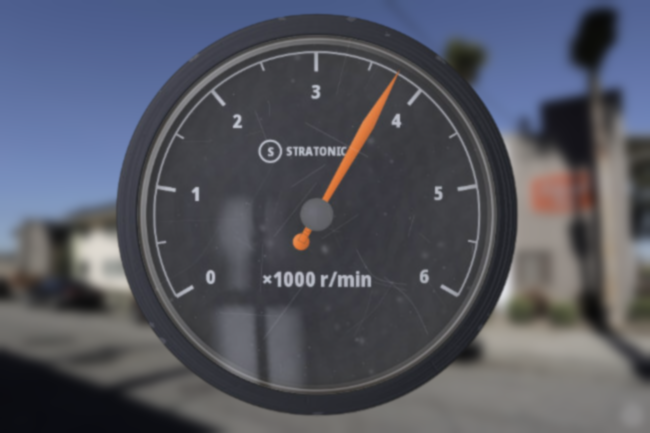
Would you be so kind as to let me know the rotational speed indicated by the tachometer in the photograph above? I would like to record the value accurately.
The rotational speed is 3750 rpm
